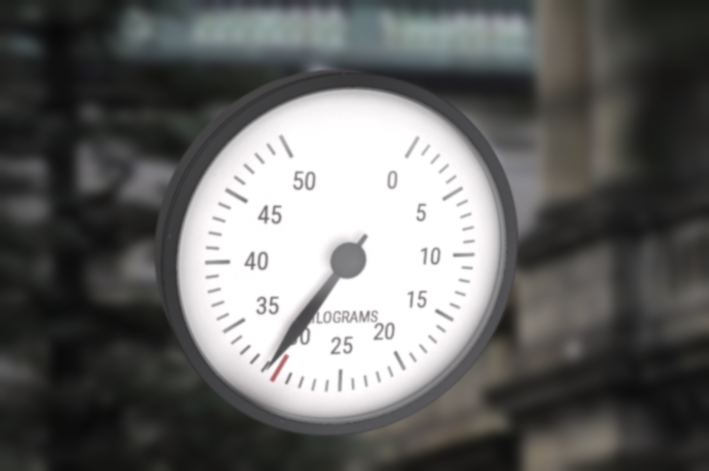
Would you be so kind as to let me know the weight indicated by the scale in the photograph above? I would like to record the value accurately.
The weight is 31 kg
